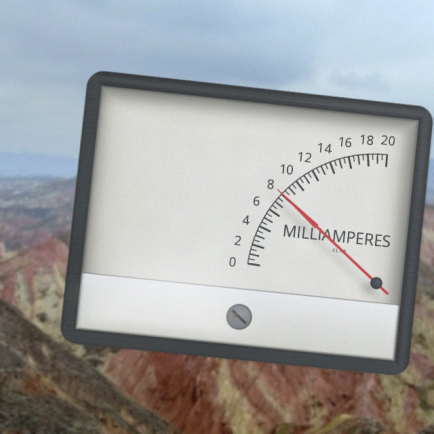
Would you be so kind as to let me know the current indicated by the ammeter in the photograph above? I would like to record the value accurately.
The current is 8 mA
